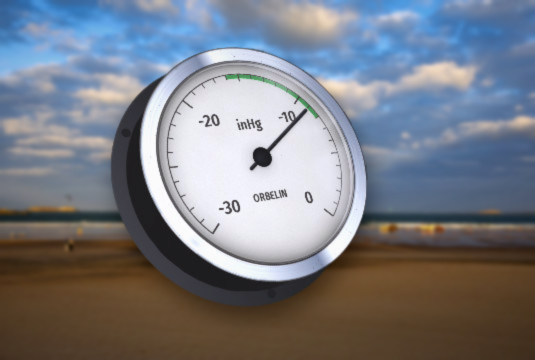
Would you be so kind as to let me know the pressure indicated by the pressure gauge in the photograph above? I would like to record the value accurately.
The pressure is -9 inHg
